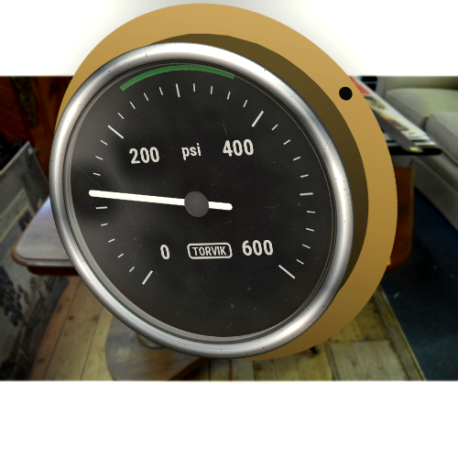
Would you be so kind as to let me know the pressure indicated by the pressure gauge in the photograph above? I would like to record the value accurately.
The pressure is 120 psi
